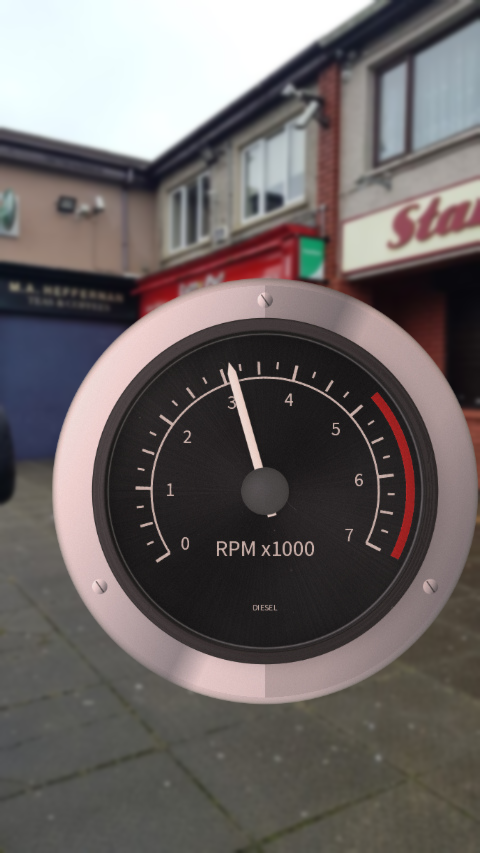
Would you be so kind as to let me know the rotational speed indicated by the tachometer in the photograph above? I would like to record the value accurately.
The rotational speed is 3125 rpm
